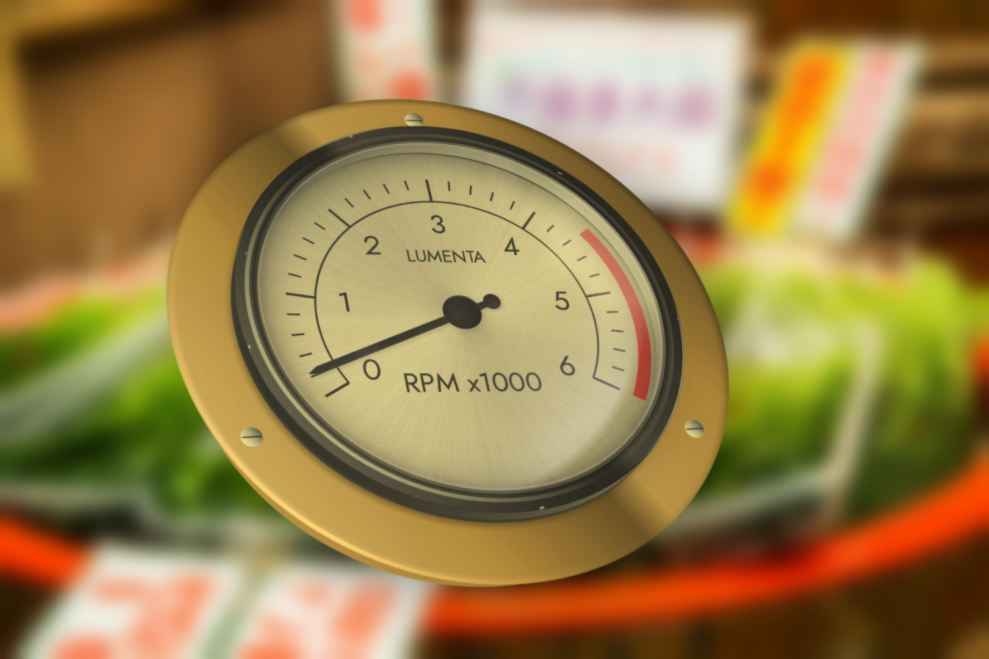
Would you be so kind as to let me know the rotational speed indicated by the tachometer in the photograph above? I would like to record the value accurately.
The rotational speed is 200 rpm
